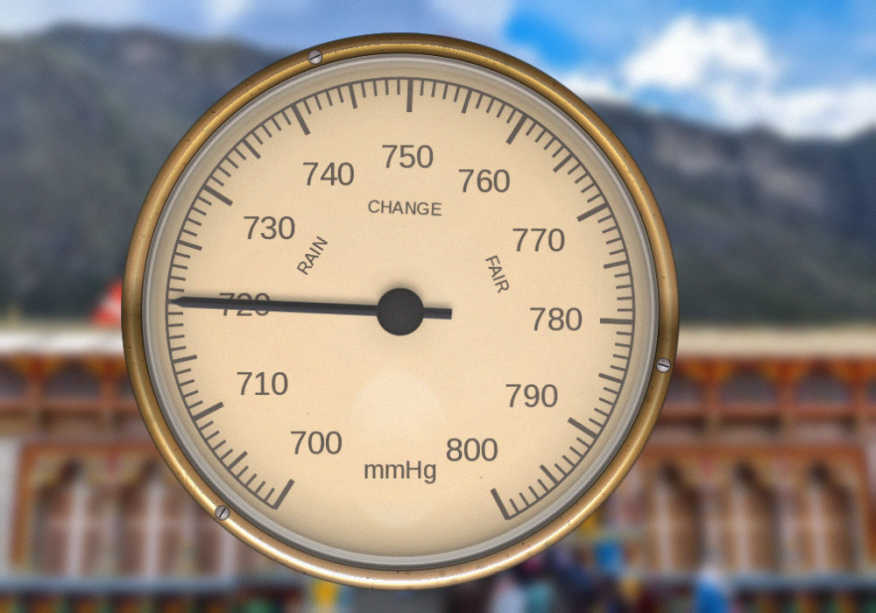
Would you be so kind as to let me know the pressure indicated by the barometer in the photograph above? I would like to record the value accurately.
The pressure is 720 mmHg
